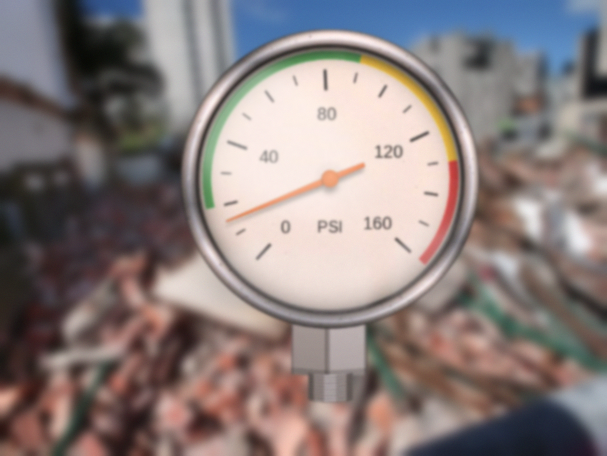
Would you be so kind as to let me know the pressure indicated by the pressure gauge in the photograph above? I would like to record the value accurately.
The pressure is 15 psi
